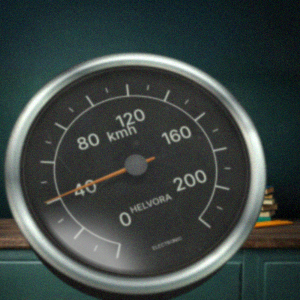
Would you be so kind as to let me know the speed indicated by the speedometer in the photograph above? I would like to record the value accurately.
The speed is 40 km/h
